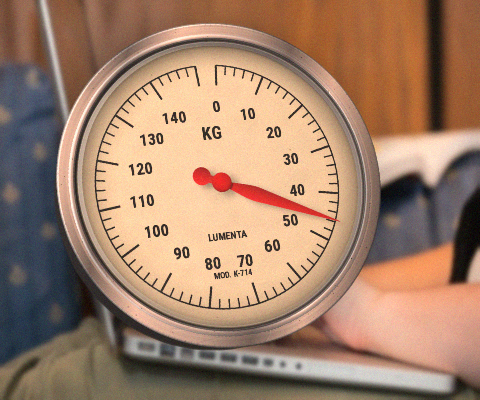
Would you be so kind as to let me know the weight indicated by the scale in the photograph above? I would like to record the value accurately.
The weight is 46 kg
